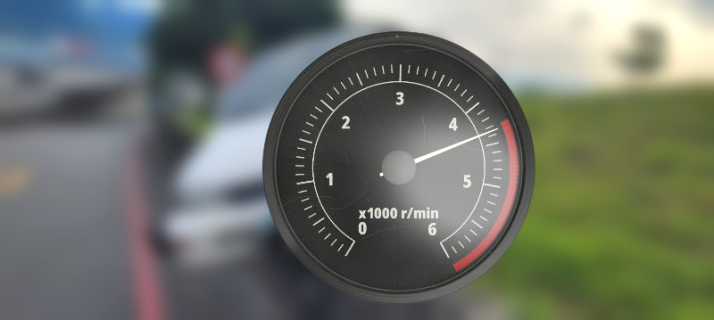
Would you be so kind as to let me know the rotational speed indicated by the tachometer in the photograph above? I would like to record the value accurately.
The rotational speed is 4350 rpm
